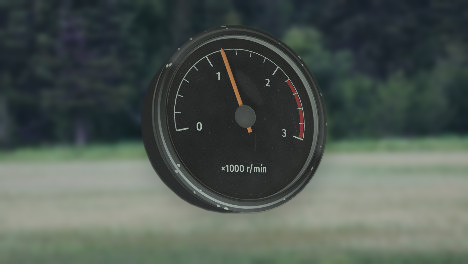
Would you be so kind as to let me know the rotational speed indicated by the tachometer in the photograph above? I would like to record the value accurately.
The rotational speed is 1200 rpm
